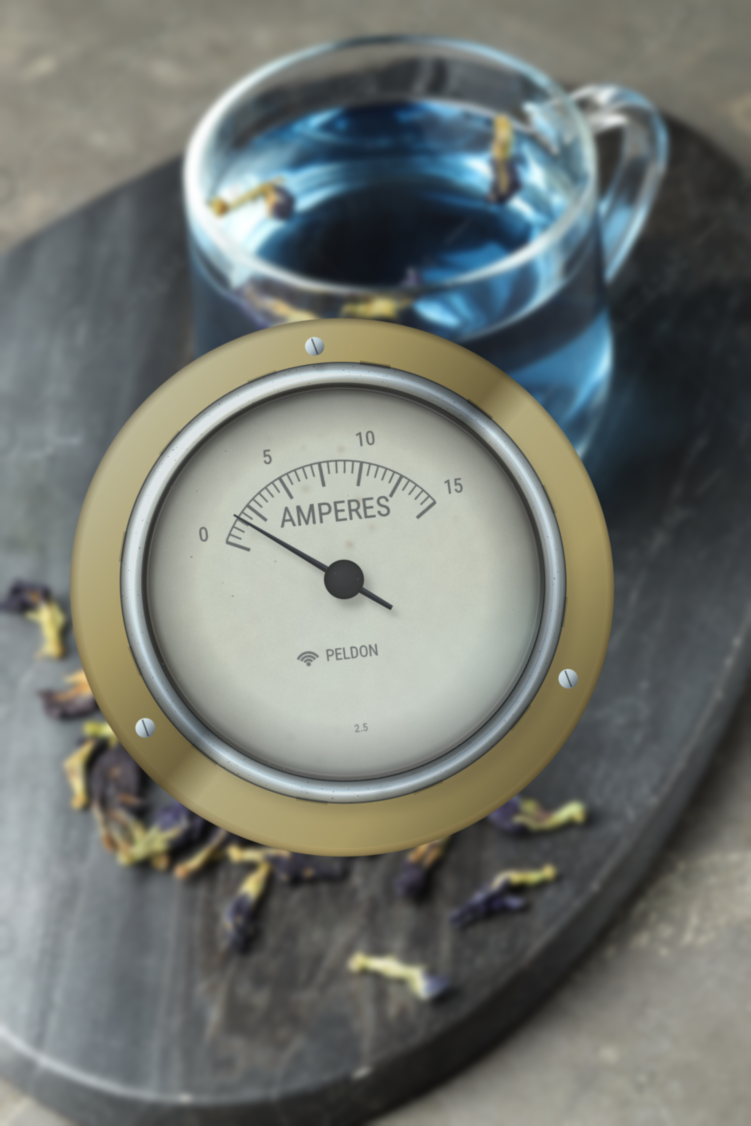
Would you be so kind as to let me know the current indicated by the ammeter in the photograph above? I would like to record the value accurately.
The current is 1.5 A
